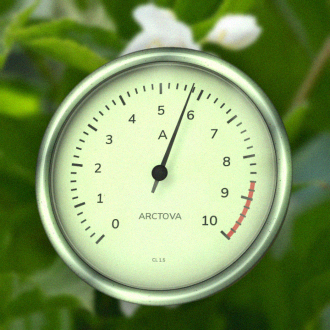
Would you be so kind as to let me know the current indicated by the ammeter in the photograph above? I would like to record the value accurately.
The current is 5.8 A
